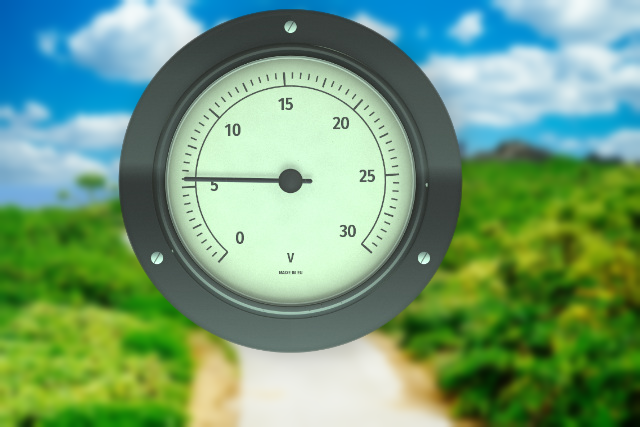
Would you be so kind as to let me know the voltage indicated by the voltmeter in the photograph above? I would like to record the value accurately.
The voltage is 5.5 V
